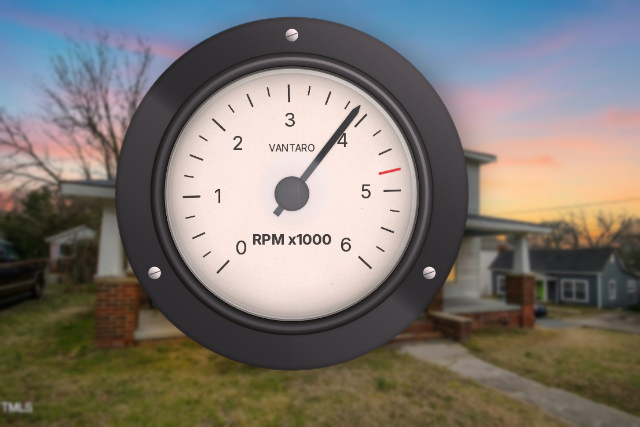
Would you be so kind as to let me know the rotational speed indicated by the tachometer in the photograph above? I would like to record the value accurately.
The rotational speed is 3875 rpm
